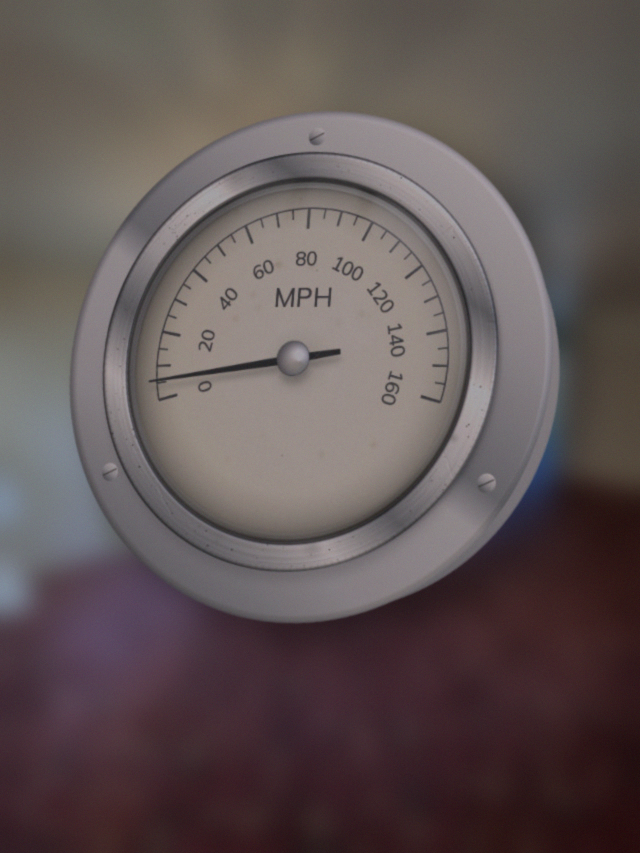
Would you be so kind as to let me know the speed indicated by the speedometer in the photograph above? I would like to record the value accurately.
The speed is 5 mph
